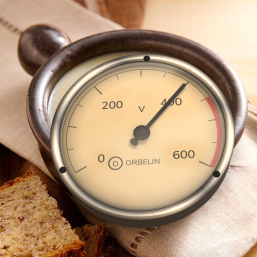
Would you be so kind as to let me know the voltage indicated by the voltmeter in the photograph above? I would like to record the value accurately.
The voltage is 400 V
